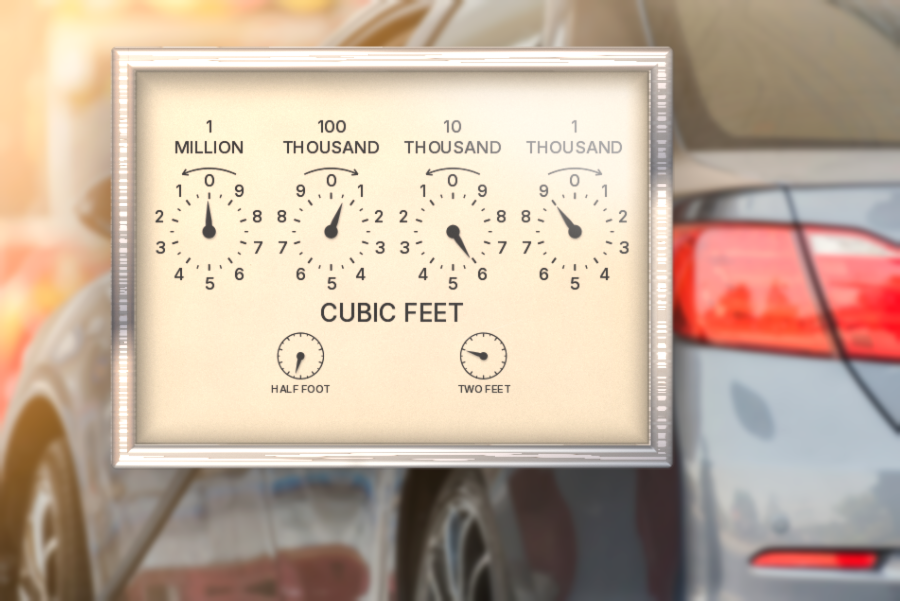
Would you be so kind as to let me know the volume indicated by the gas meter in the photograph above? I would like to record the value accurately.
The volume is 5900 ft³
